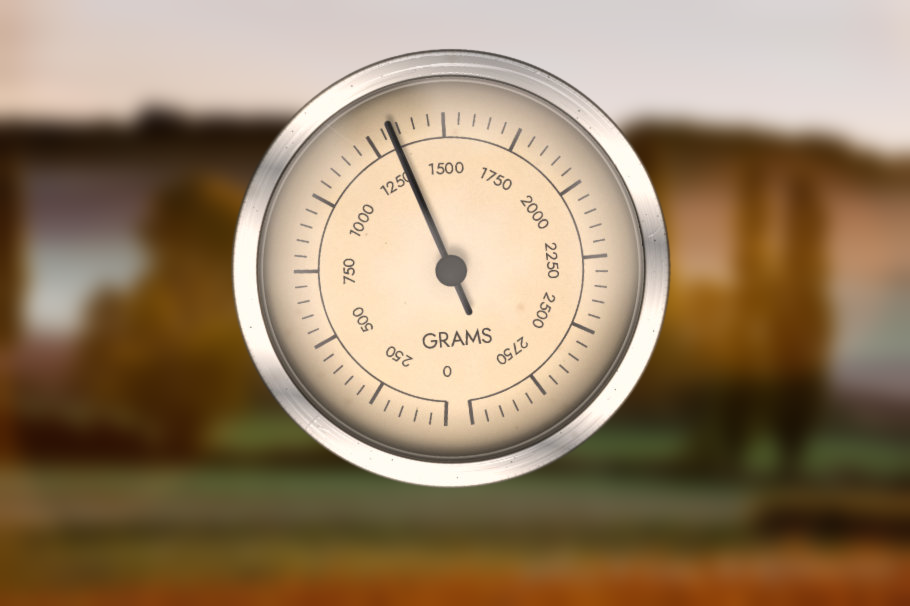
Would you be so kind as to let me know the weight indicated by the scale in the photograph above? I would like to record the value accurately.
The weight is 1325 g
